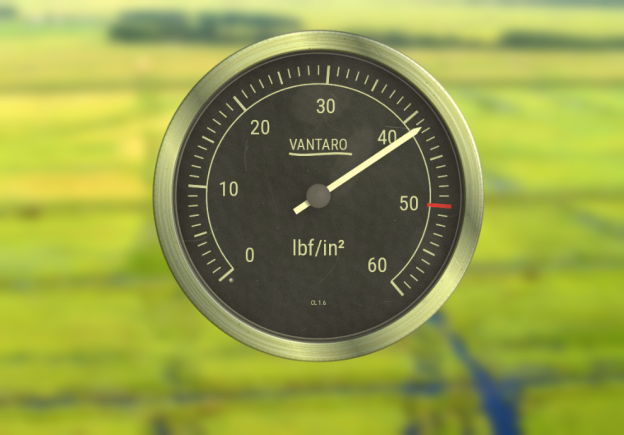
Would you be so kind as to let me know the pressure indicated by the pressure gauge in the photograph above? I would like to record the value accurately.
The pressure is 41.5 psi
